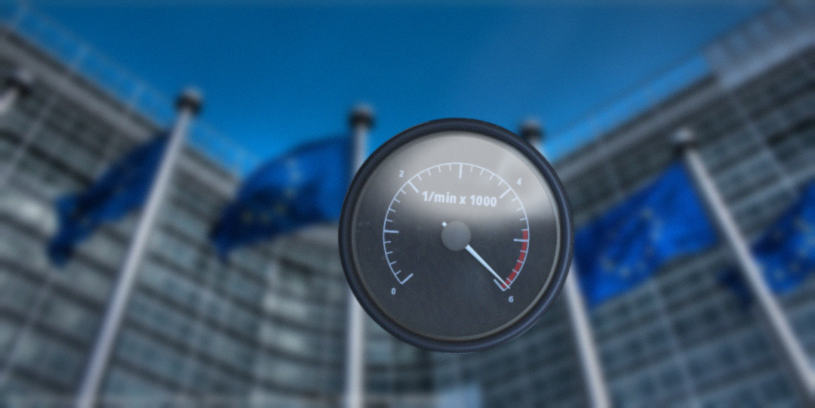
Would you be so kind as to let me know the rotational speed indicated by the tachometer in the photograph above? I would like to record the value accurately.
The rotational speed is 5900 rpm
